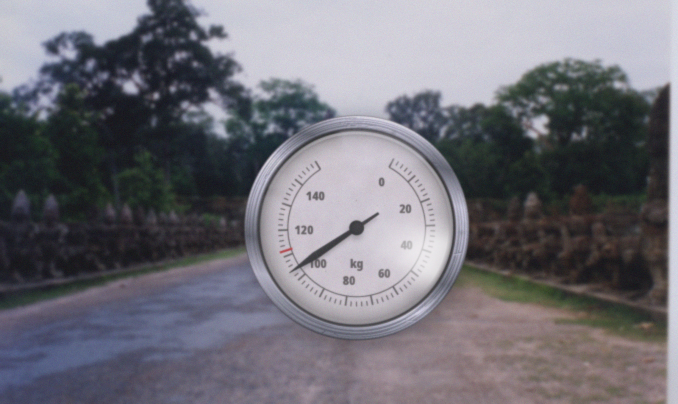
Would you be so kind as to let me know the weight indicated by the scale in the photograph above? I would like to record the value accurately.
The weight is 104 kg
